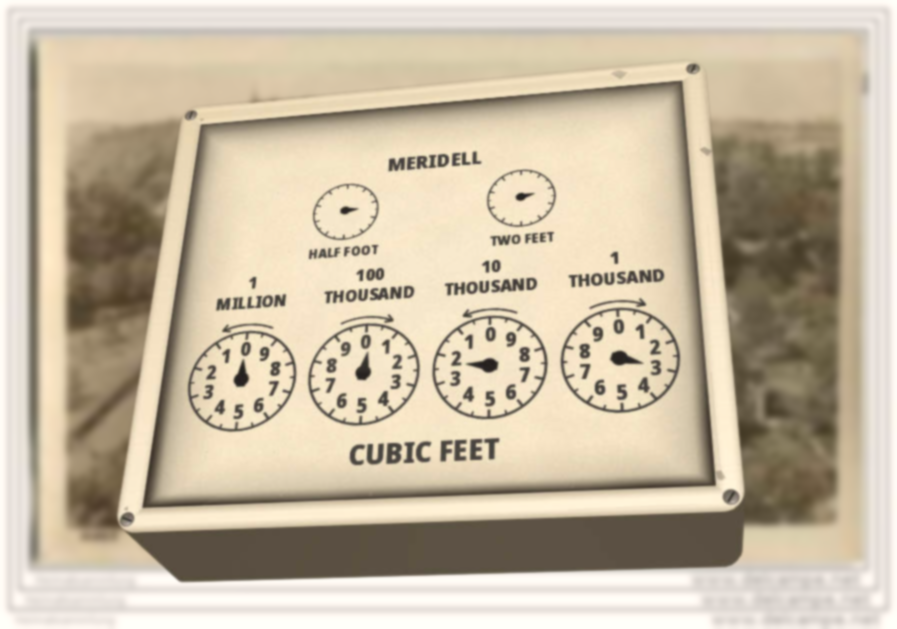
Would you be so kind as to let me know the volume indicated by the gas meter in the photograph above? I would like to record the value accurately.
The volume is 2300 ft³
